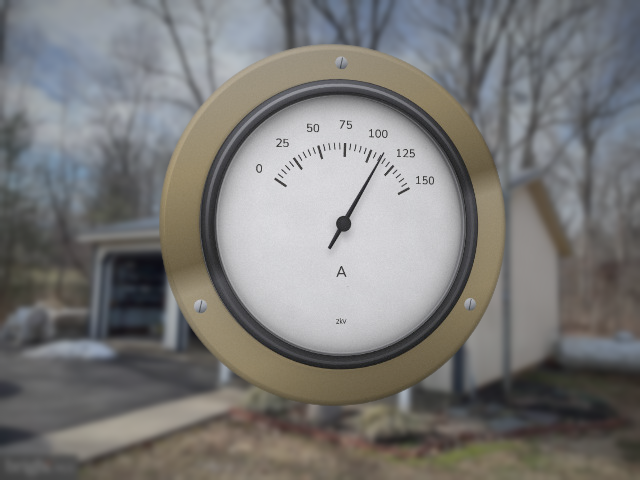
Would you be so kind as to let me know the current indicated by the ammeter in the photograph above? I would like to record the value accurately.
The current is 110 A
